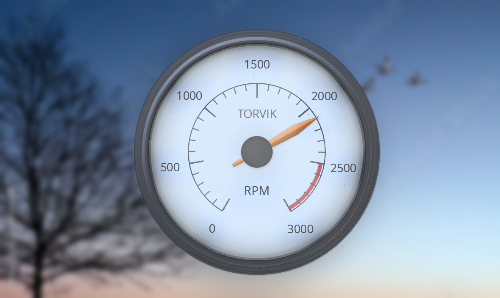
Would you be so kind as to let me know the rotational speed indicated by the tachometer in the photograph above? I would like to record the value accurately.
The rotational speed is 2100 rpm
